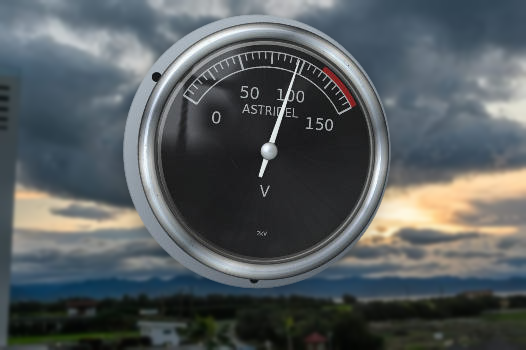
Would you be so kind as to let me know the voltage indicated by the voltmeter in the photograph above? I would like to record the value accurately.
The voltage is 95 V
